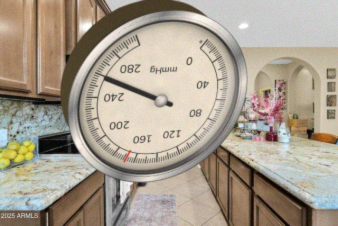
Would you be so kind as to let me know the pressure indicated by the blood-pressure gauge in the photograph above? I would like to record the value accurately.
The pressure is 260 mmHg
